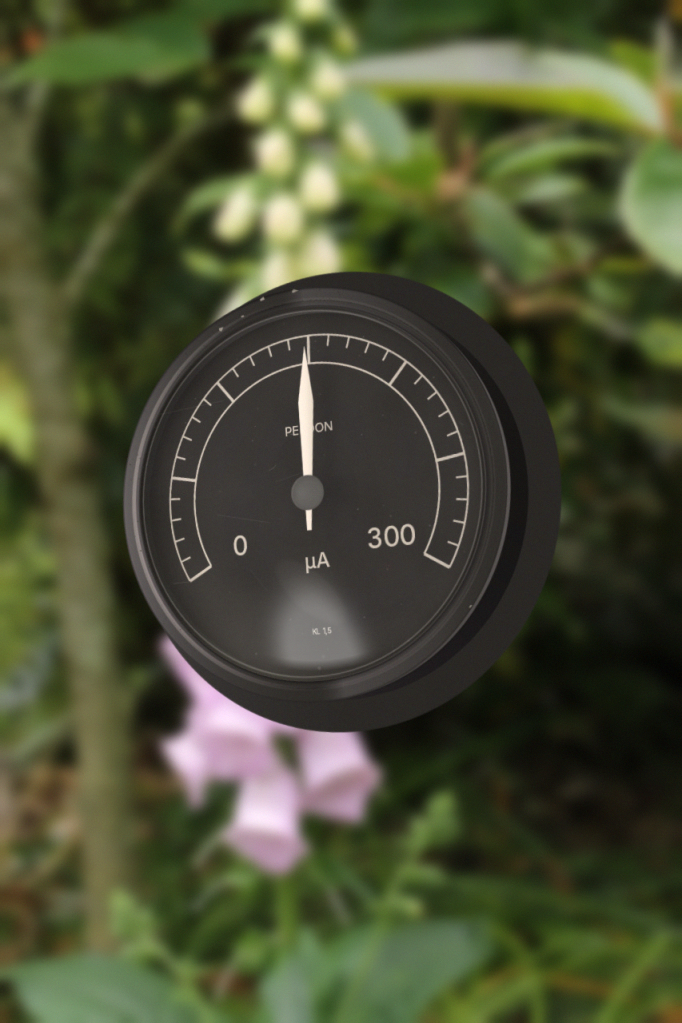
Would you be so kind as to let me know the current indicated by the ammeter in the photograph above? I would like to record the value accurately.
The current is 150 µA
